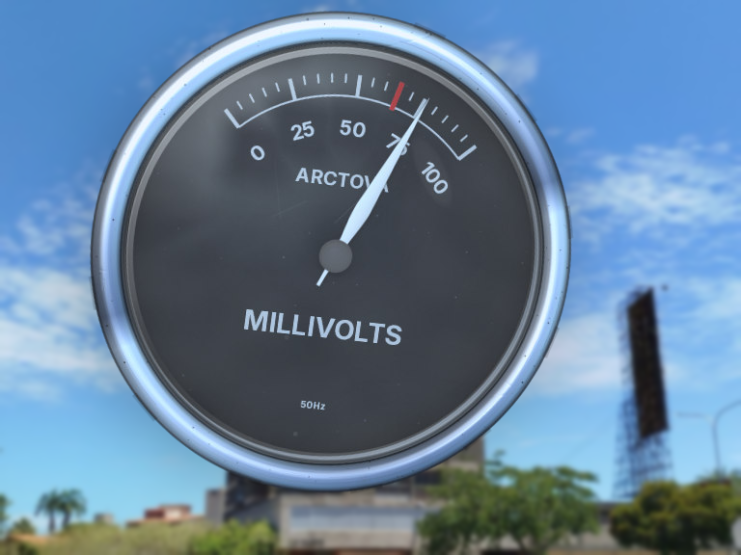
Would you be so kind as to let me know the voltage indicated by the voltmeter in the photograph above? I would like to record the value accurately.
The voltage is 75 mV
